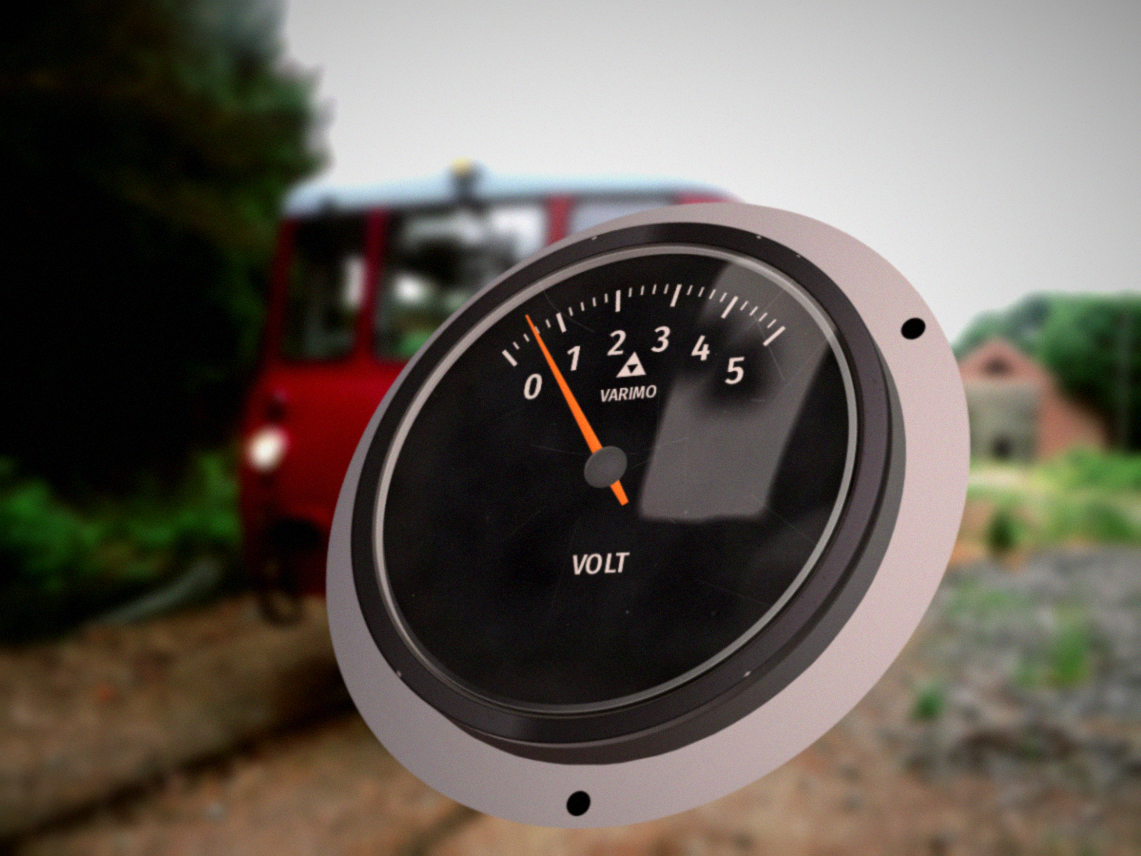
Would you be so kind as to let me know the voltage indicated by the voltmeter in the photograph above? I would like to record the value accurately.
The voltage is 0.6 V
